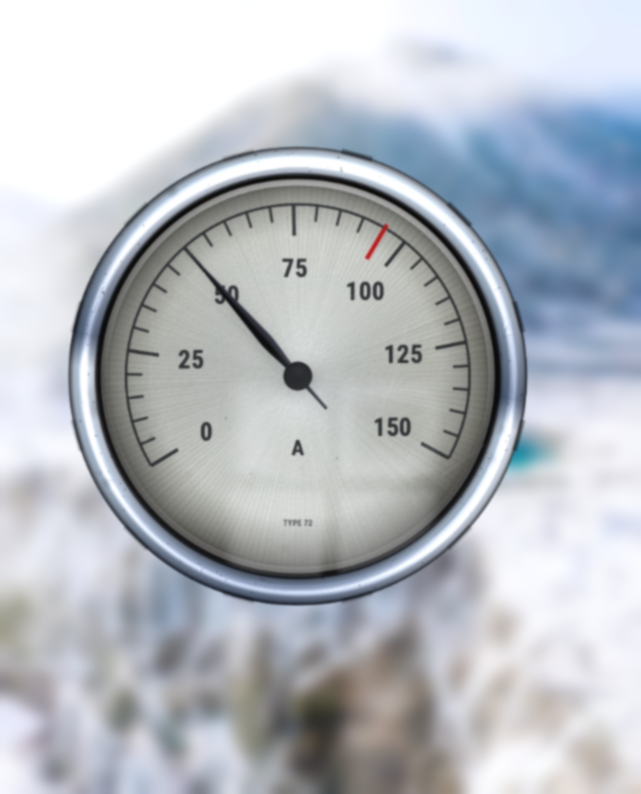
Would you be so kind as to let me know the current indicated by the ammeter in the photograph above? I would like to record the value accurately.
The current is 50 A
